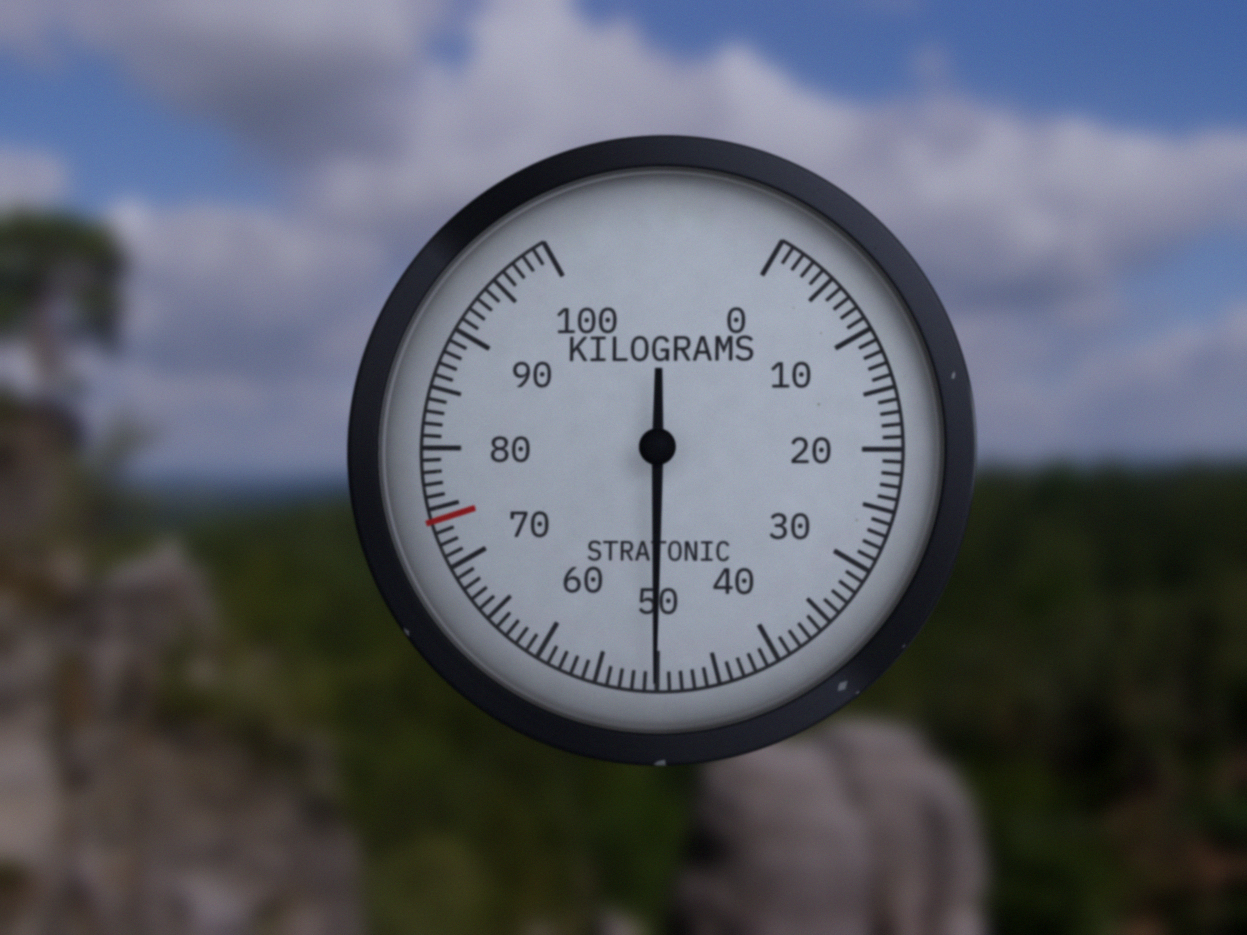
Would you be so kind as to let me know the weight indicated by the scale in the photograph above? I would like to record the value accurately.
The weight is 50 kg
